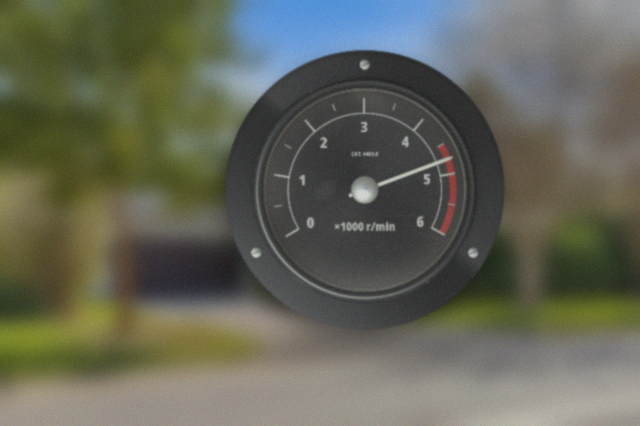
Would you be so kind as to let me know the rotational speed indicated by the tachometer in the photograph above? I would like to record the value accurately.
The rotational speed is 4750 rpm
